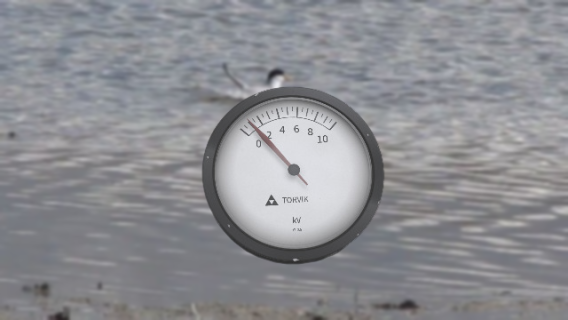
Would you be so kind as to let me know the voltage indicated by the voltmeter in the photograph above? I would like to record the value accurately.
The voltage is 1 kV
